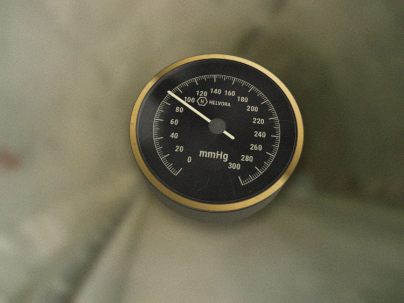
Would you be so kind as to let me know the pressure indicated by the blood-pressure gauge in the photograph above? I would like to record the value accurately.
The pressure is 90 mmHg
